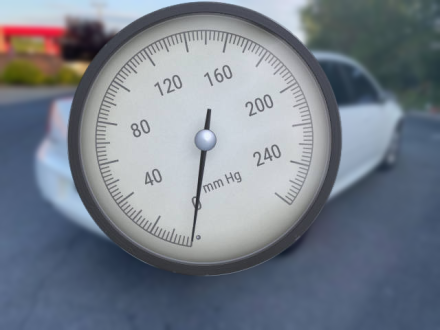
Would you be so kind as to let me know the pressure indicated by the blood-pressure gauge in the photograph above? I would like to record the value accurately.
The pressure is 0 mmHg
